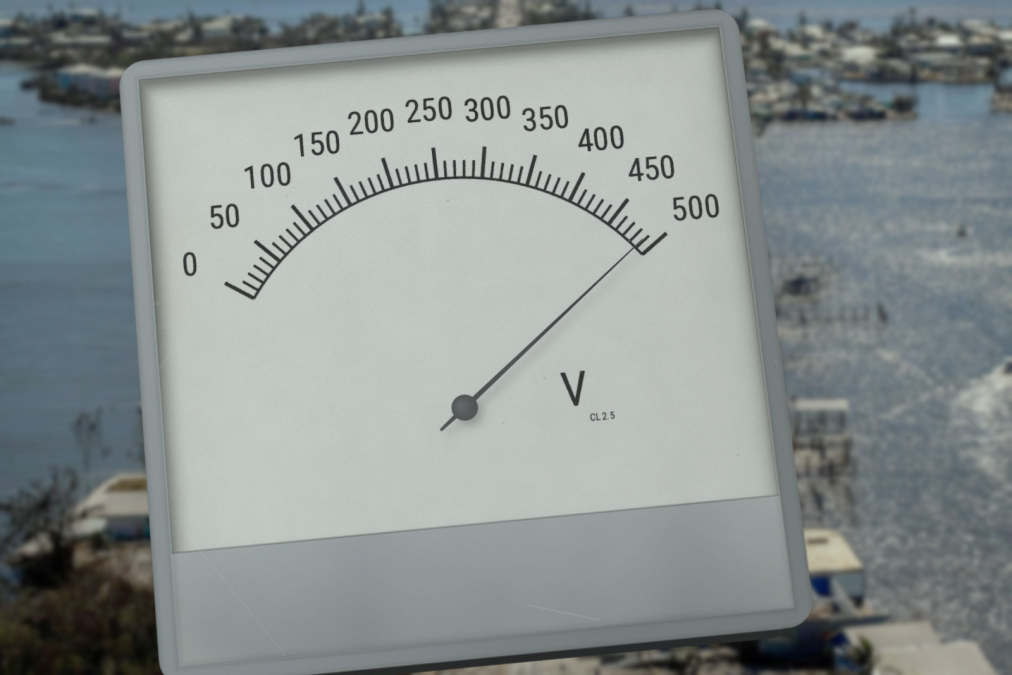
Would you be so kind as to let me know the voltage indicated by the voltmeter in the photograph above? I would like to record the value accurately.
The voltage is 490 V
